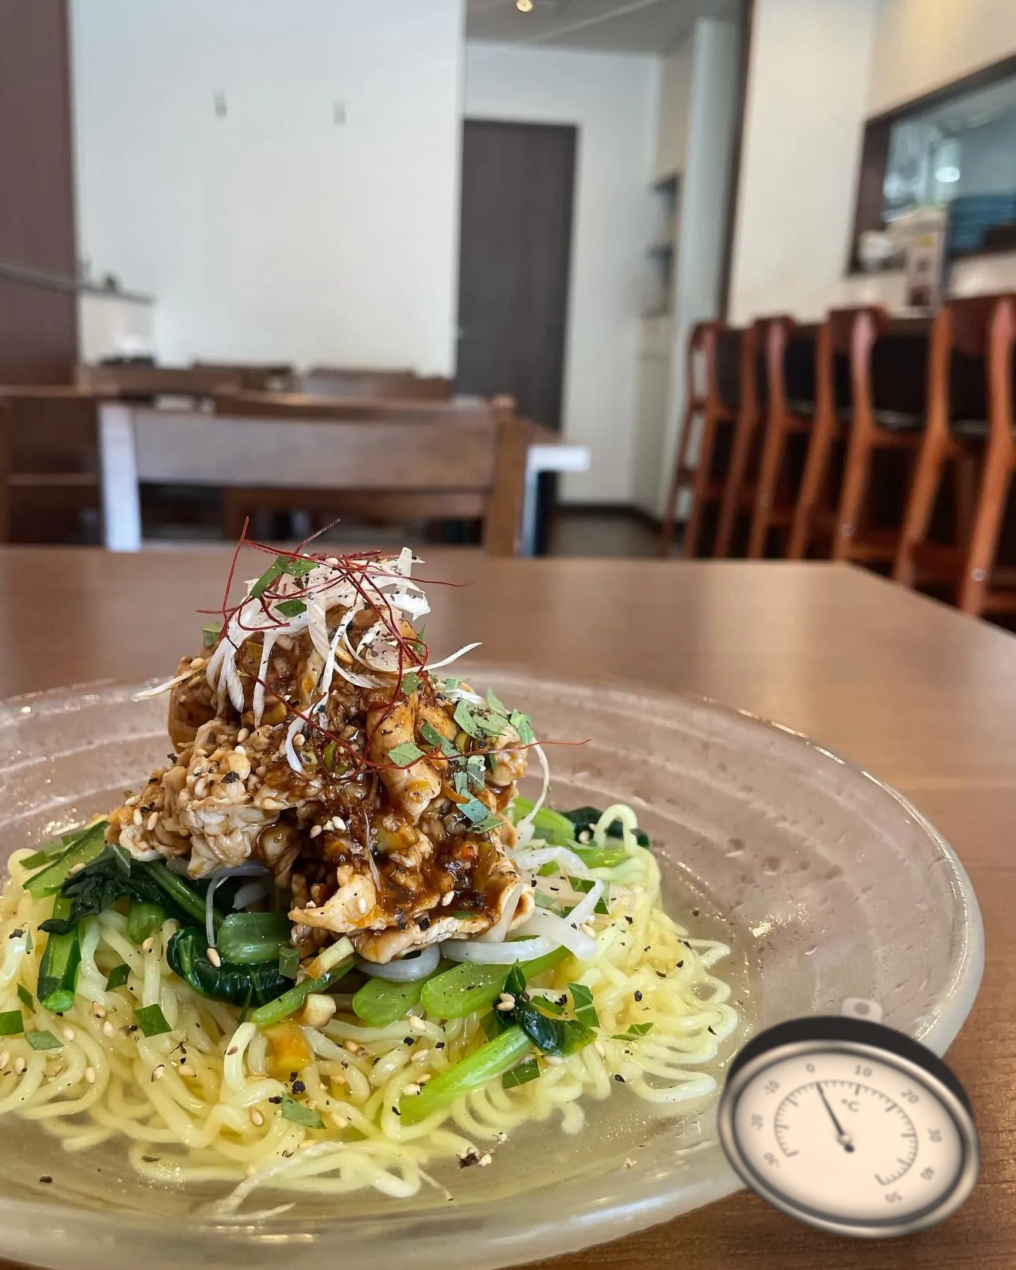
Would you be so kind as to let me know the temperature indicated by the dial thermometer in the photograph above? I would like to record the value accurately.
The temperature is 0 °C
